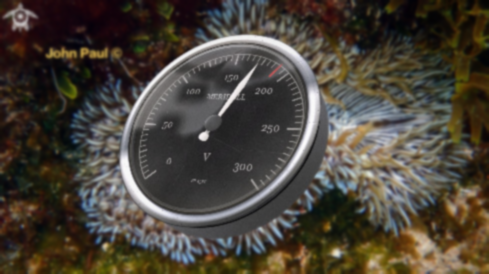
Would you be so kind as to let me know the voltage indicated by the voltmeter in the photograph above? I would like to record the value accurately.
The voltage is 175 V
